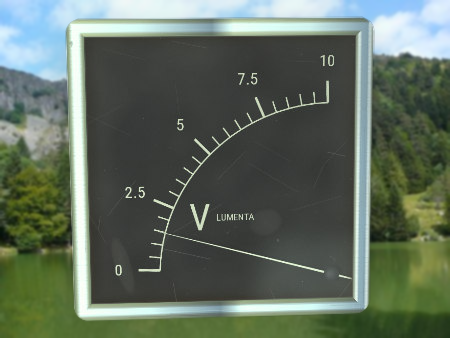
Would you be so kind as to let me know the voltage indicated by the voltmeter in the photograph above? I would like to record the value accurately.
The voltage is 1.5 V
